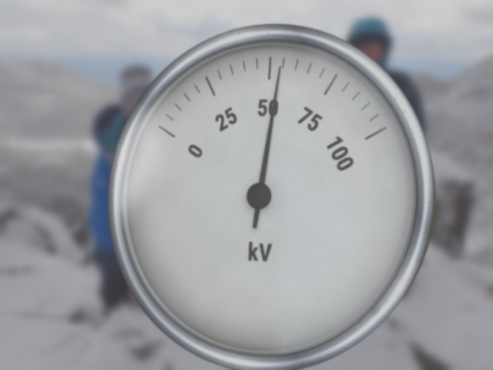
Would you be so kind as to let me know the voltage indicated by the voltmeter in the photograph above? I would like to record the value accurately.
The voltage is 55 kV
